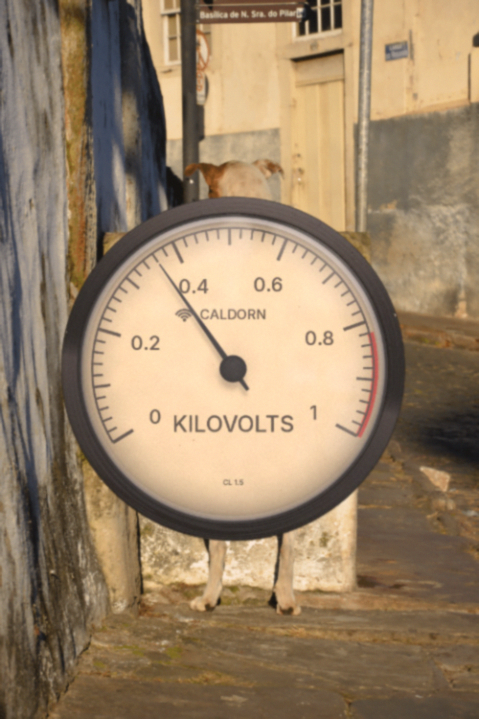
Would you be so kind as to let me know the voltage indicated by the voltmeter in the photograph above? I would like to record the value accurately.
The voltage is 0.36 kV
